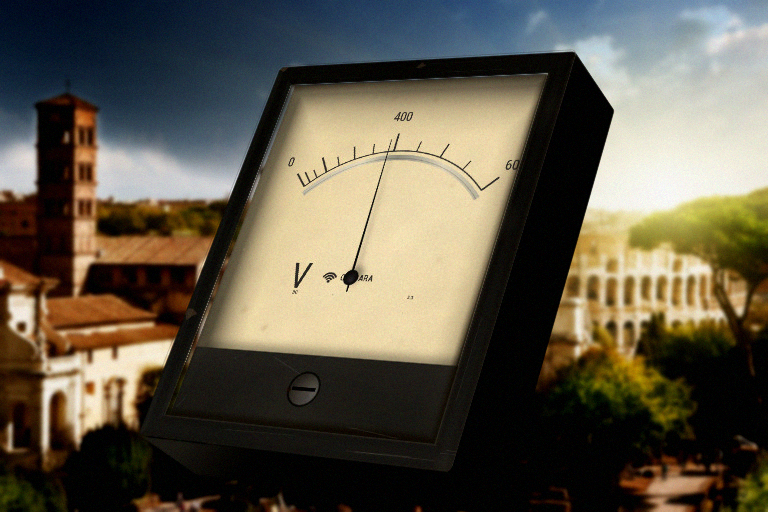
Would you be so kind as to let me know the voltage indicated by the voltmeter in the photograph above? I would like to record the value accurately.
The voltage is 400 V
